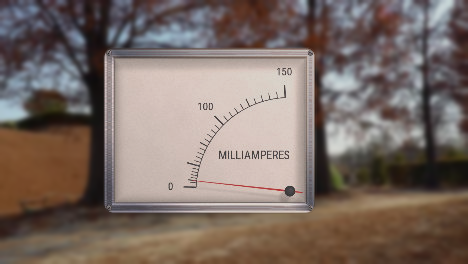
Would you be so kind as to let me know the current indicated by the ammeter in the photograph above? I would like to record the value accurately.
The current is 25 mA
